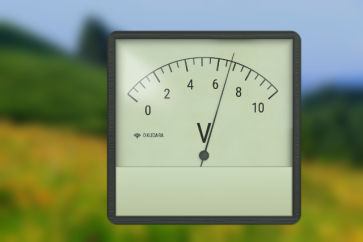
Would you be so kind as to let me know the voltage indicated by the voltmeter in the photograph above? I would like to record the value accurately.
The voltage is 6.75 V
